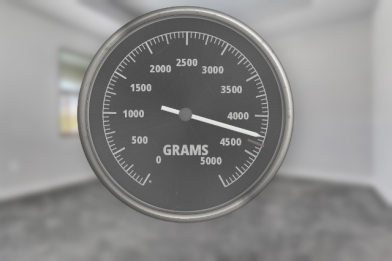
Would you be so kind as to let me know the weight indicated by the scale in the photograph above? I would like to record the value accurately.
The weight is 4250 g
